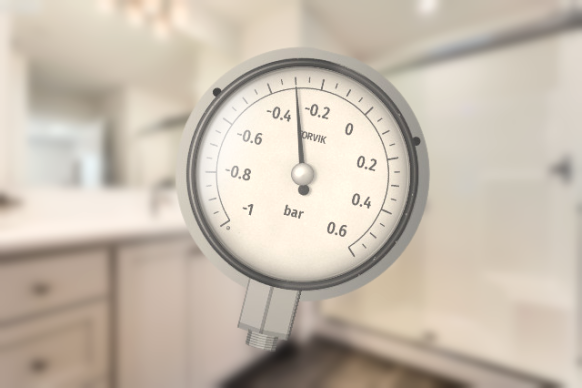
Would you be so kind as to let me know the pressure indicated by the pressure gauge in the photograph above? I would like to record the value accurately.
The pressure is -0.3 bar
